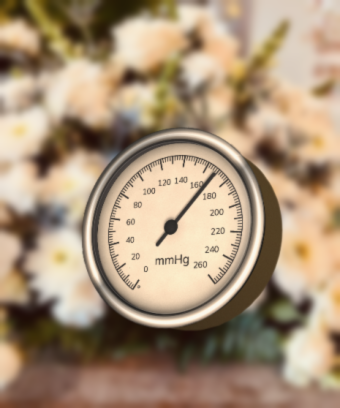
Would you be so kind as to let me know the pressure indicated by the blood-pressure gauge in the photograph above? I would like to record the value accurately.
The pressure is 170 mmHg
